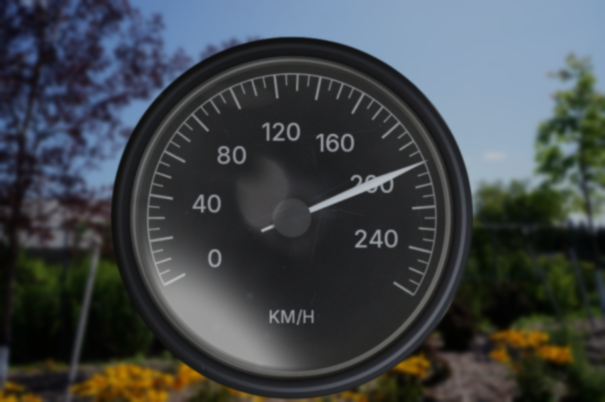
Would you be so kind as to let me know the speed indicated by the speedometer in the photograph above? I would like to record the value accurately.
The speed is 200 km/h
